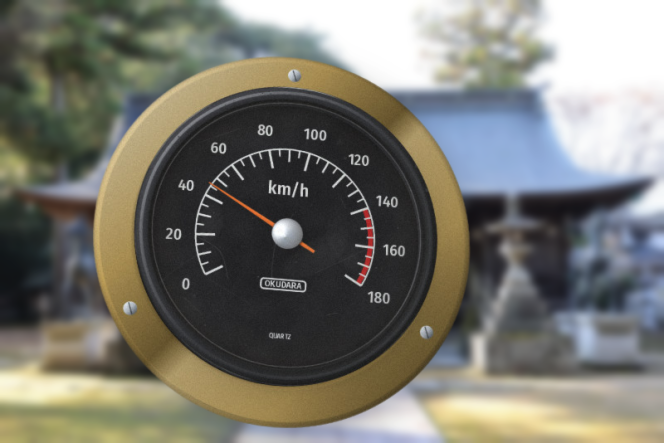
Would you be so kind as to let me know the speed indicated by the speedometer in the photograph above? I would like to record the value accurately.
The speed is 45 km/h
